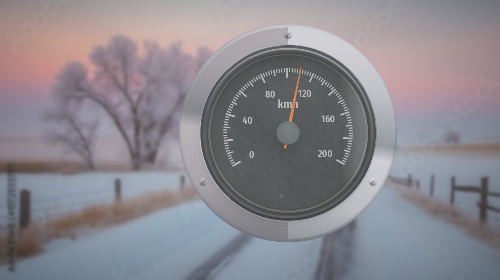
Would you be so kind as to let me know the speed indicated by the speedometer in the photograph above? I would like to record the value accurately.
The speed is 110 km/h
